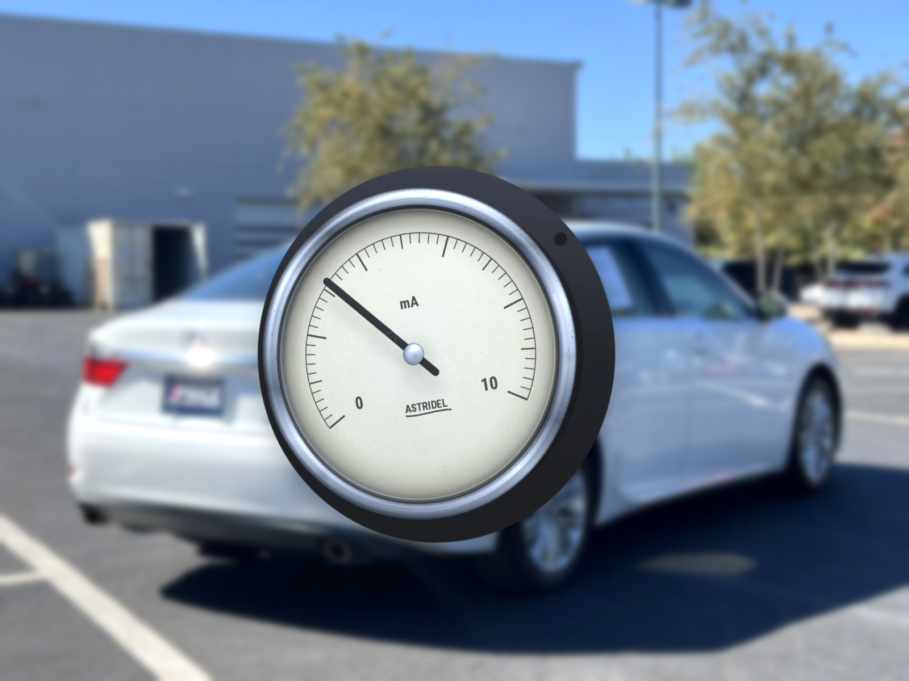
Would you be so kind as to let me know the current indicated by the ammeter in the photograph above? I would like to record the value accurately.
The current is 3.2 mA
